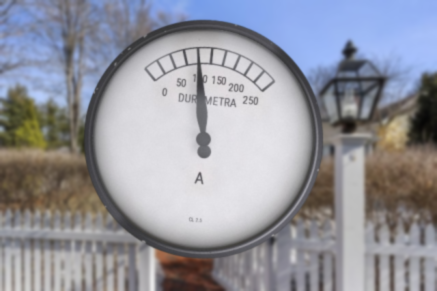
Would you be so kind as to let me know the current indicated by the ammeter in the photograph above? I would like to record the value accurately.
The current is 100 A
